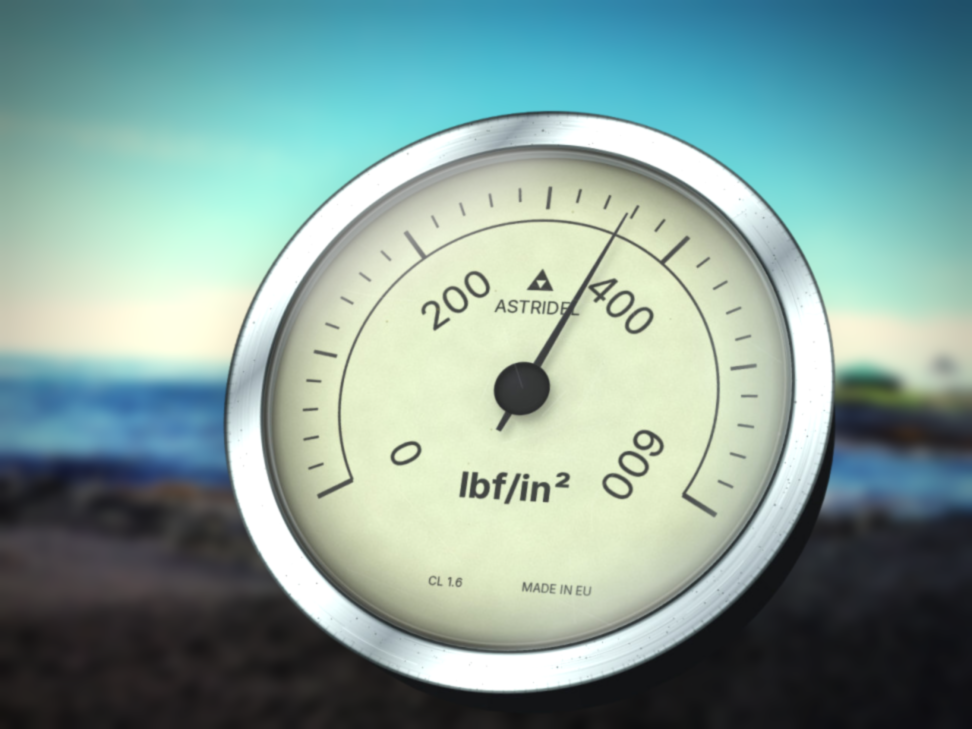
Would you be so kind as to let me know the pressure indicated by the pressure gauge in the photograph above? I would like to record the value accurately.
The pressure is 360 psi
